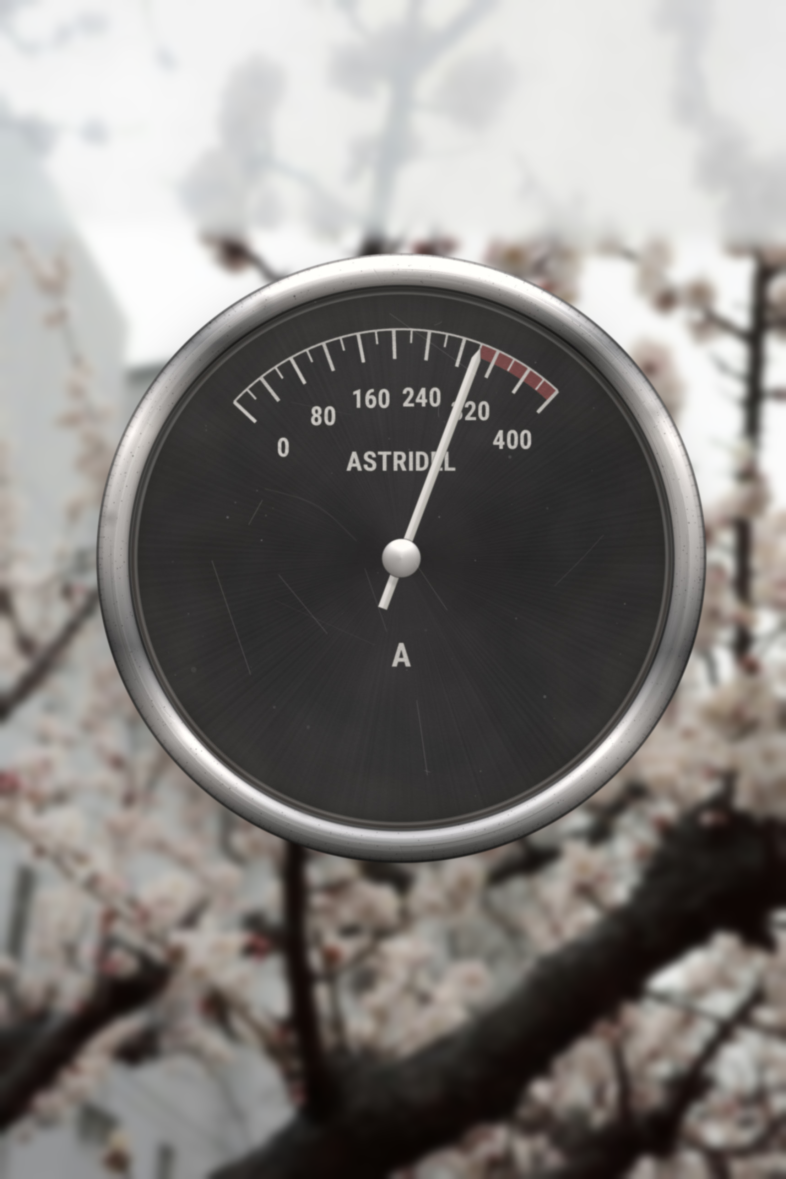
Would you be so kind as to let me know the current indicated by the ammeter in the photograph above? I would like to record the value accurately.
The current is 300 A
